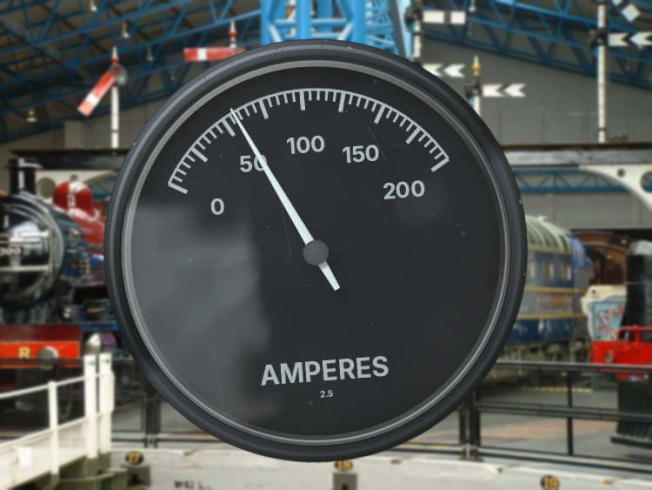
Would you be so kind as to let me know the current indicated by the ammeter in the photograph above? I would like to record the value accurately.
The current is 57.5 A
